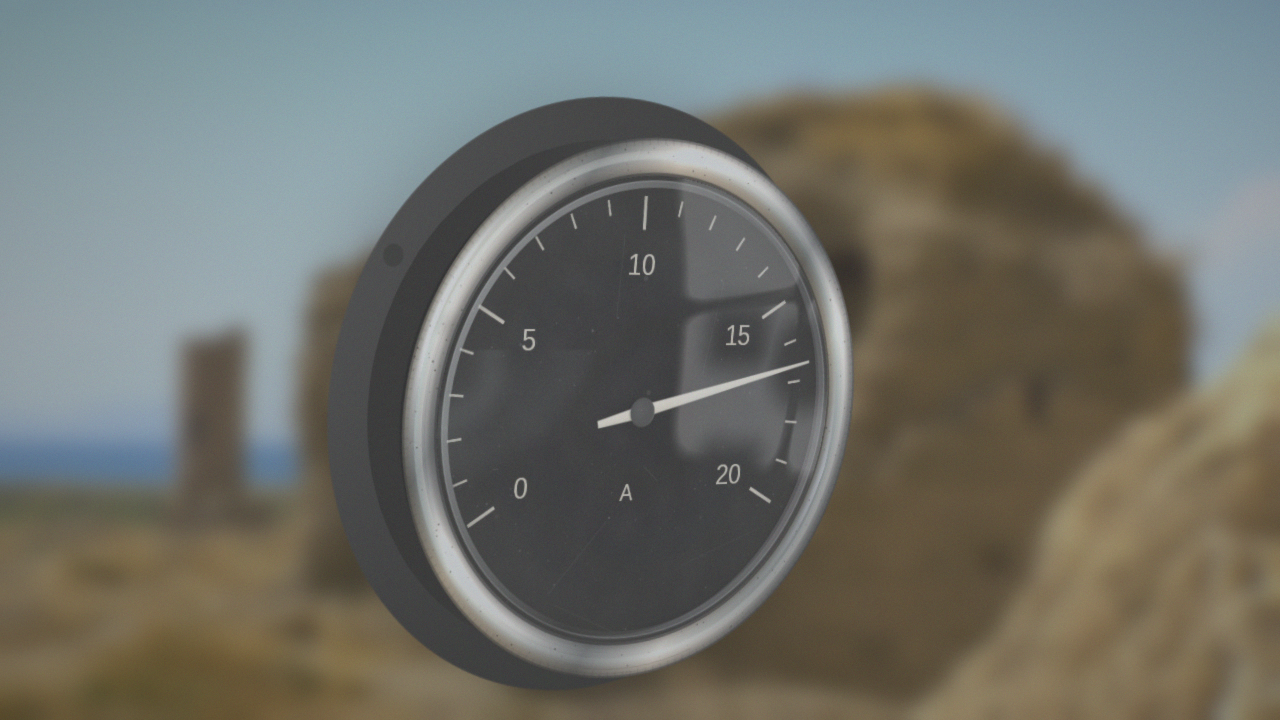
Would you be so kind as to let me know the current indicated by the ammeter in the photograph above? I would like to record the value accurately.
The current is 16.5 A
